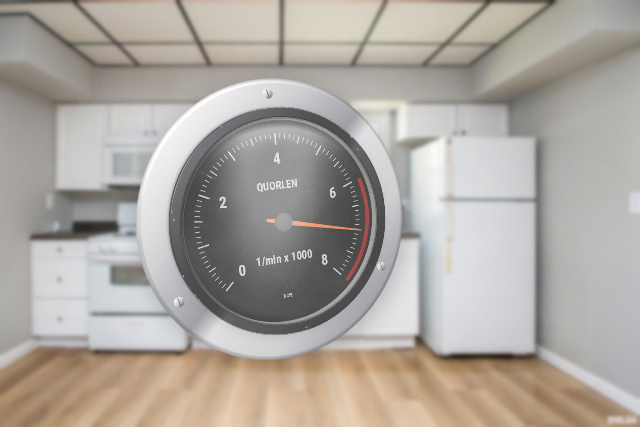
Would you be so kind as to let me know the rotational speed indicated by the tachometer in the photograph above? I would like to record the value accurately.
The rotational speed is 7000 rpm
